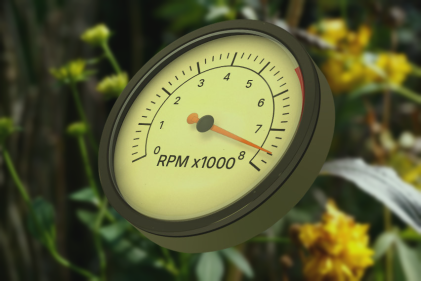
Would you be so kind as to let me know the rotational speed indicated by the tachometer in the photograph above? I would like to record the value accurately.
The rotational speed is 7600 rpm
